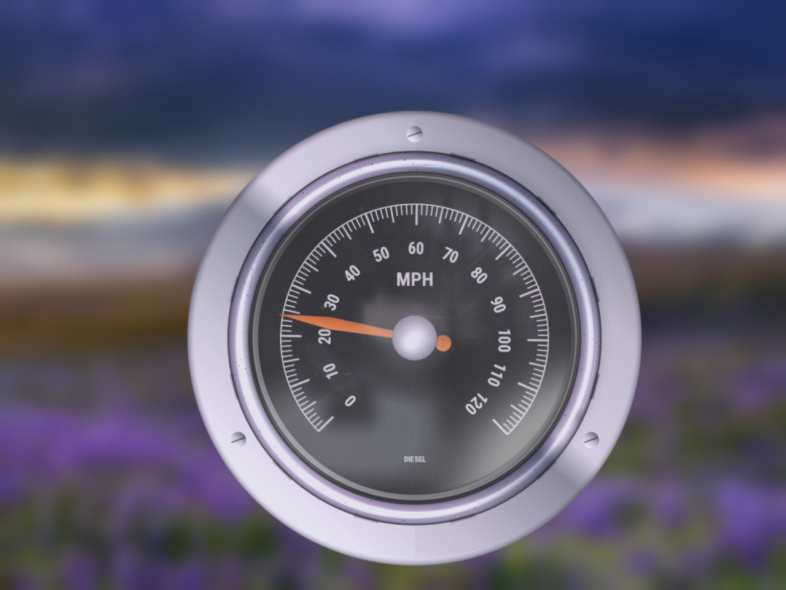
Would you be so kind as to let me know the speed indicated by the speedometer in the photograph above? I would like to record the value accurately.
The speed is 24 mph
